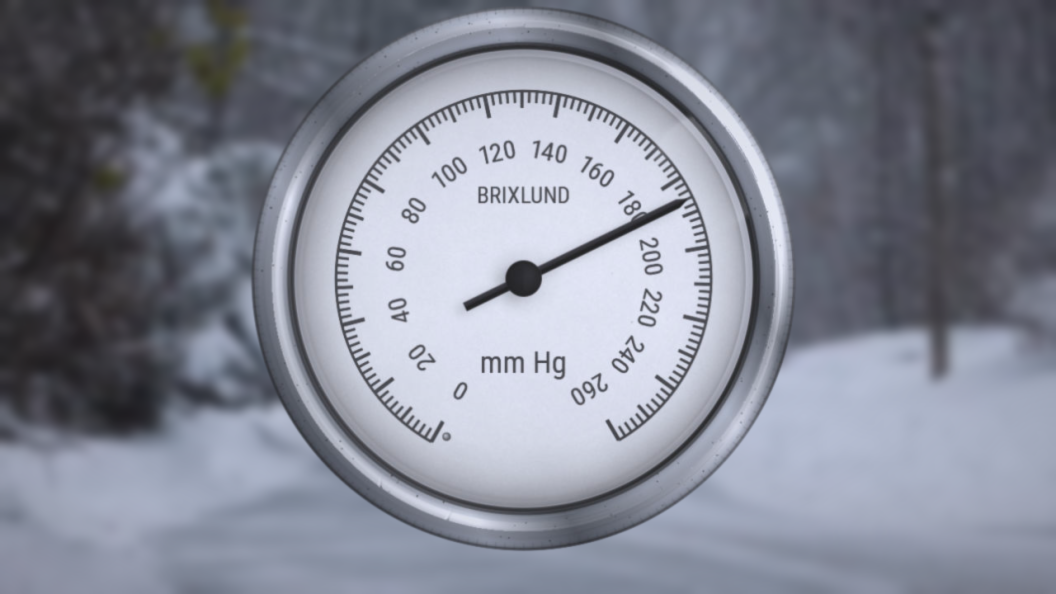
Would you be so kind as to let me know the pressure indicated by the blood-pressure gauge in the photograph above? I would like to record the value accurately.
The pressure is 186 mmHg
